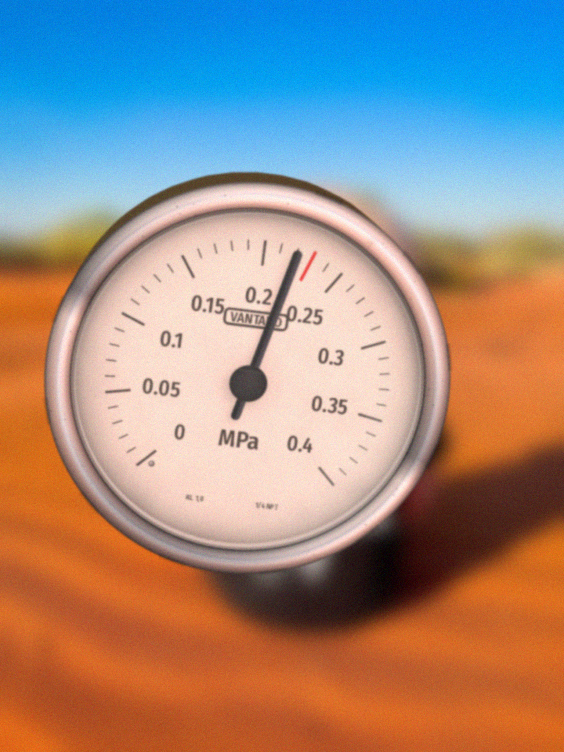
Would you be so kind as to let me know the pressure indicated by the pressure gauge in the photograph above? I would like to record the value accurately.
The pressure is 0.22 MPa
